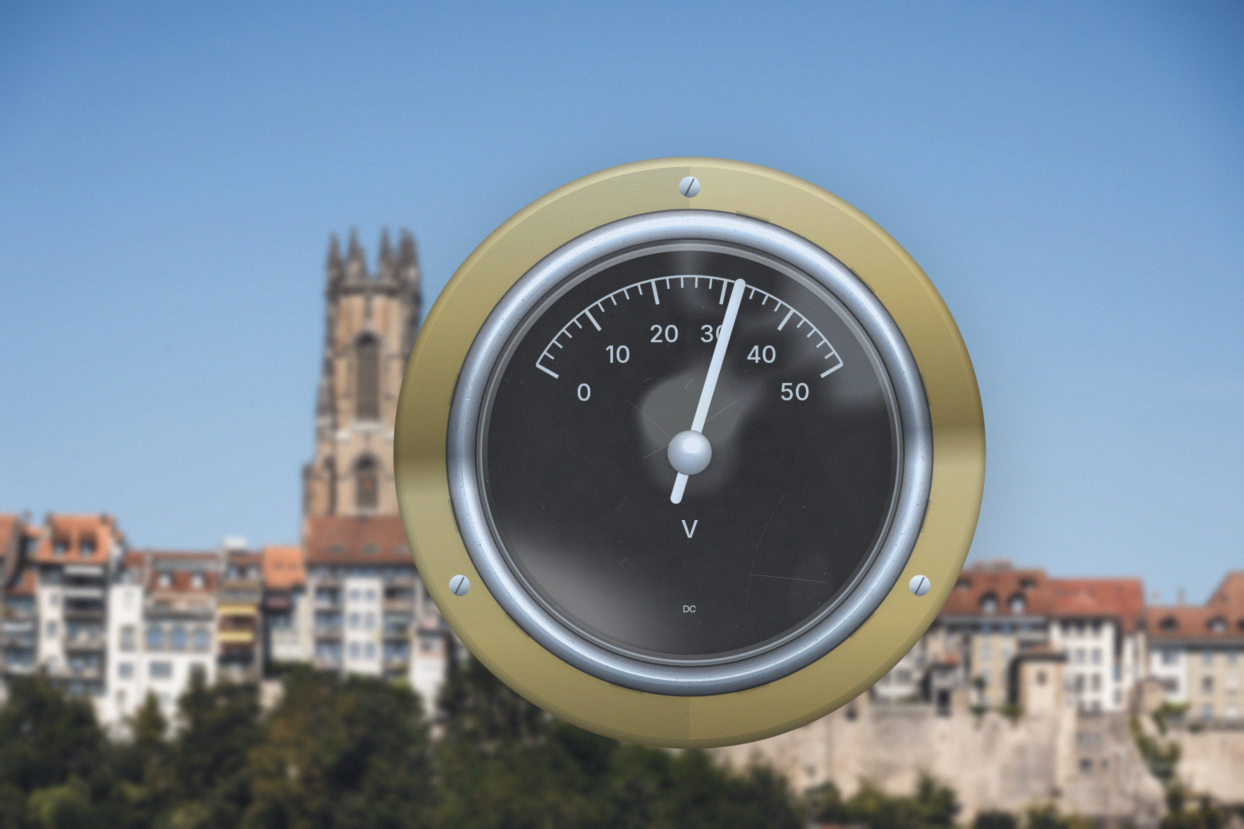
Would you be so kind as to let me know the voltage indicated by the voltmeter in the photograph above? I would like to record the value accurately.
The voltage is 32 V
